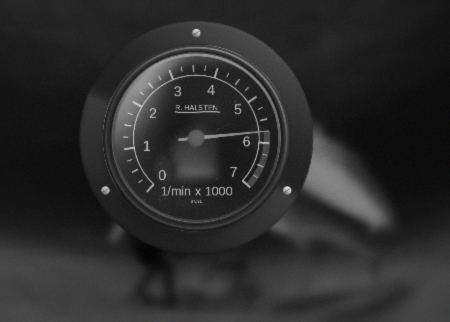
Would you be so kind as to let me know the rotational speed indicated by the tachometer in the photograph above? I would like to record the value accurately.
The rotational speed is 5750 rpm
